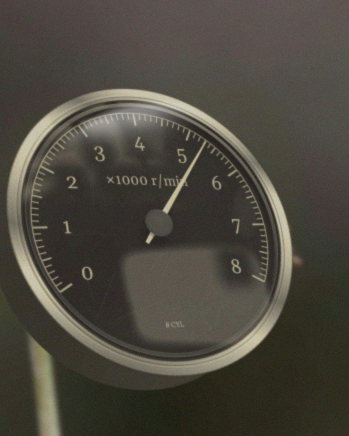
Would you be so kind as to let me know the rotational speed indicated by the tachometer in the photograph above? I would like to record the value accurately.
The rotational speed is 5300 rpm
